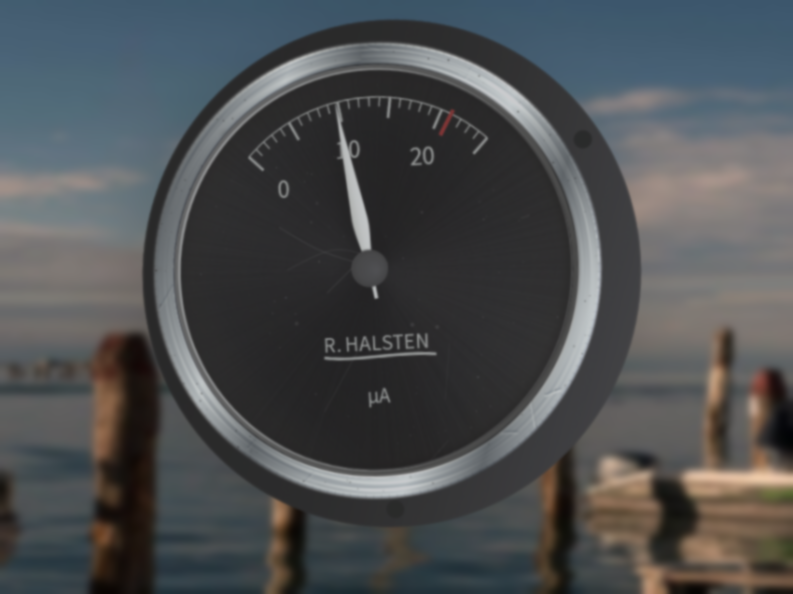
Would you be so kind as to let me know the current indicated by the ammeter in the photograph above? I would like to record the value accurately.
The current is 10 µA
